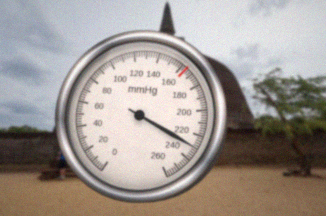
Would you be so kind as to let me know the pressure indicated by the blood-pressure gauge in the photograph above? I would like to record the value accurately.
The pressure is 230 mmHg
